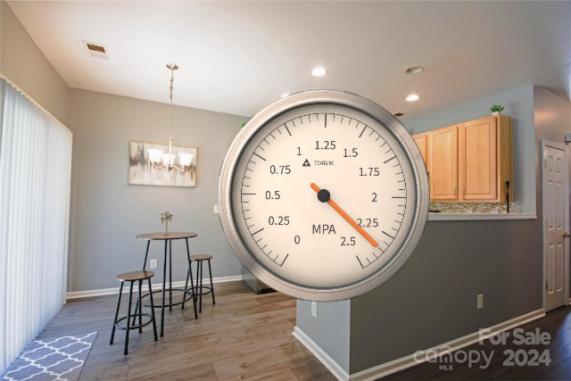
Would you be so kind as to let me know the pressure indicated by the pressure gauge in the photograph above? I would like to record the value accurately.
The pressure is 2.35 MPa
